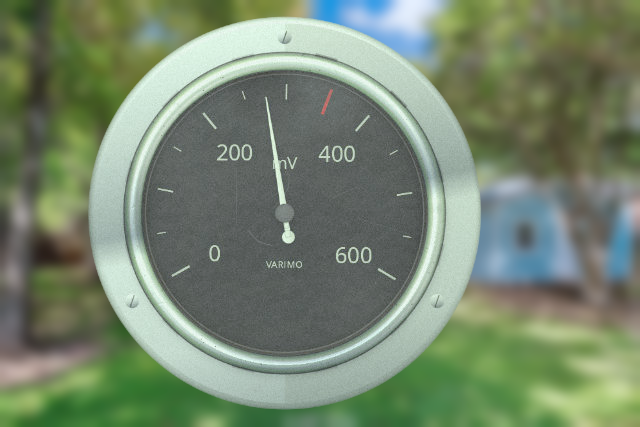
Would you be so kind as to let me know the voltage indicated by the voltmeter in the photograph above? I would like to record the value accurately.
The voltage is 275 mV
